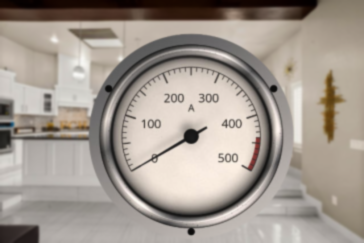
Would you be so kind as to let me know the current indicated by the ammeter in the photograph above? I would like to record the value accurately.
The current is 0 A
